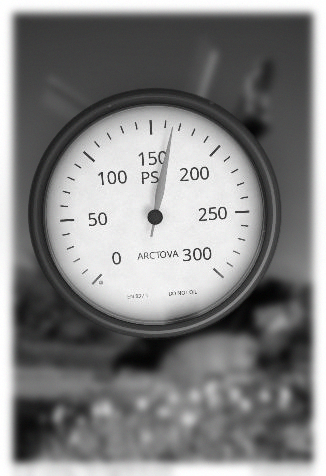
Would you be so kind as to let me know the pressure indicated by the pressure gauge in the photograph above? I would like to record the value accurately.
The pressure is 165 psi
